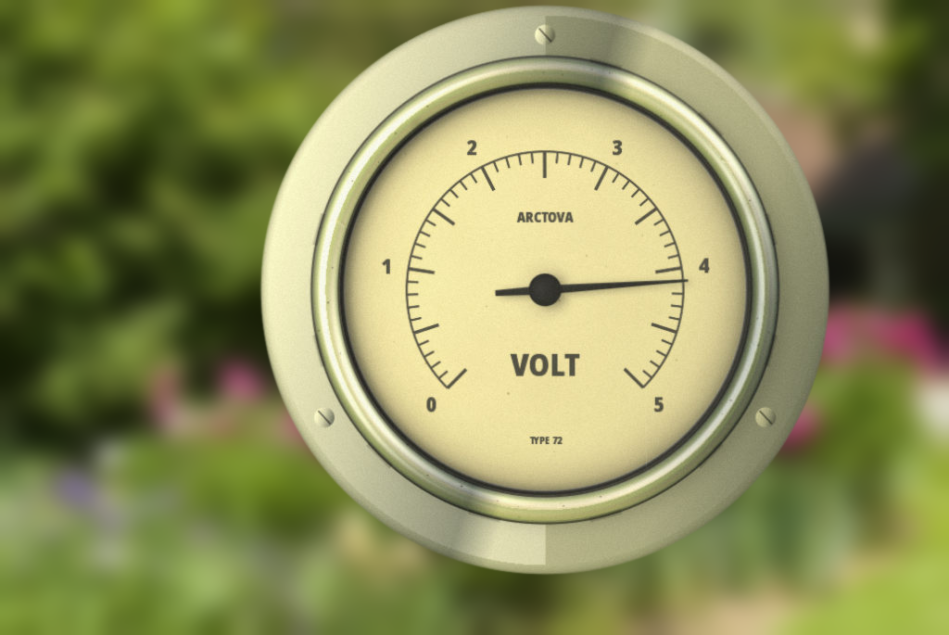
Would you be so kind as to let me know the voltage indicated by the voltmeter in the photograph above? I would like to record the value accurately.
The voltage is 4.1 V
